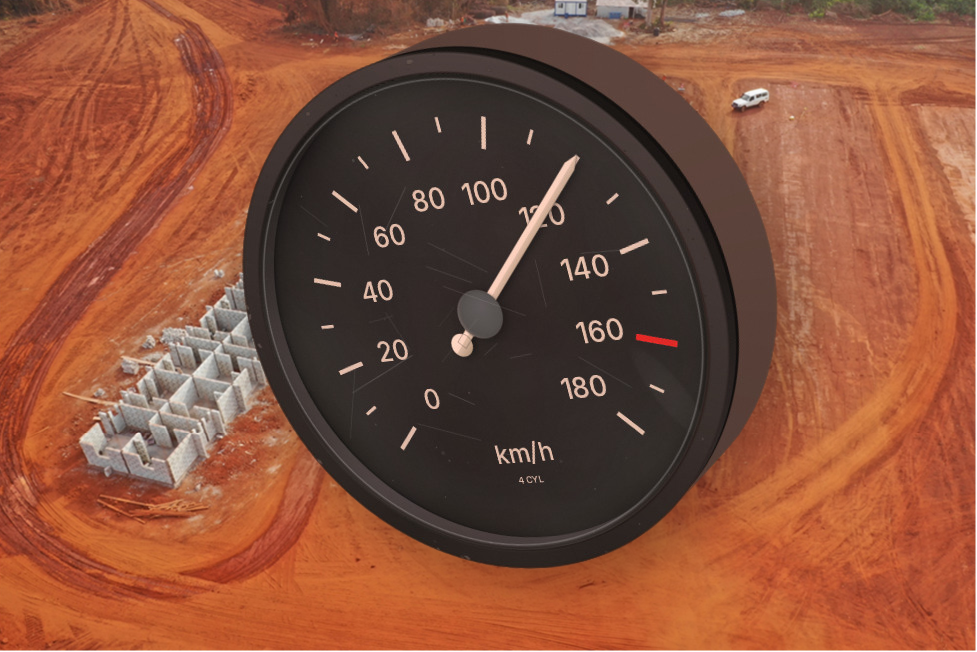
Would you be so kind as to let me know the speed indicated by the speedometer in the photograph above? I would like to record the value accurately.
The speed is 120 km/h
